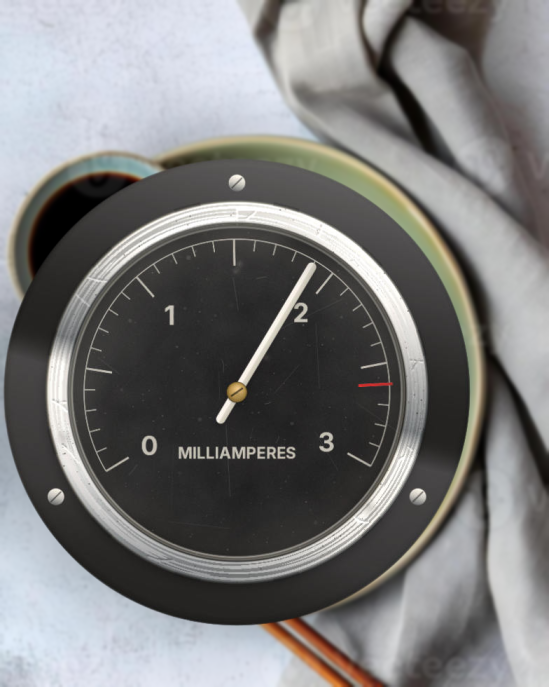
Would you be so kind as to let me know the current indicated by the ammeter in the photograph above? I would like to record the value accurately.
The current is 1.9 mA
